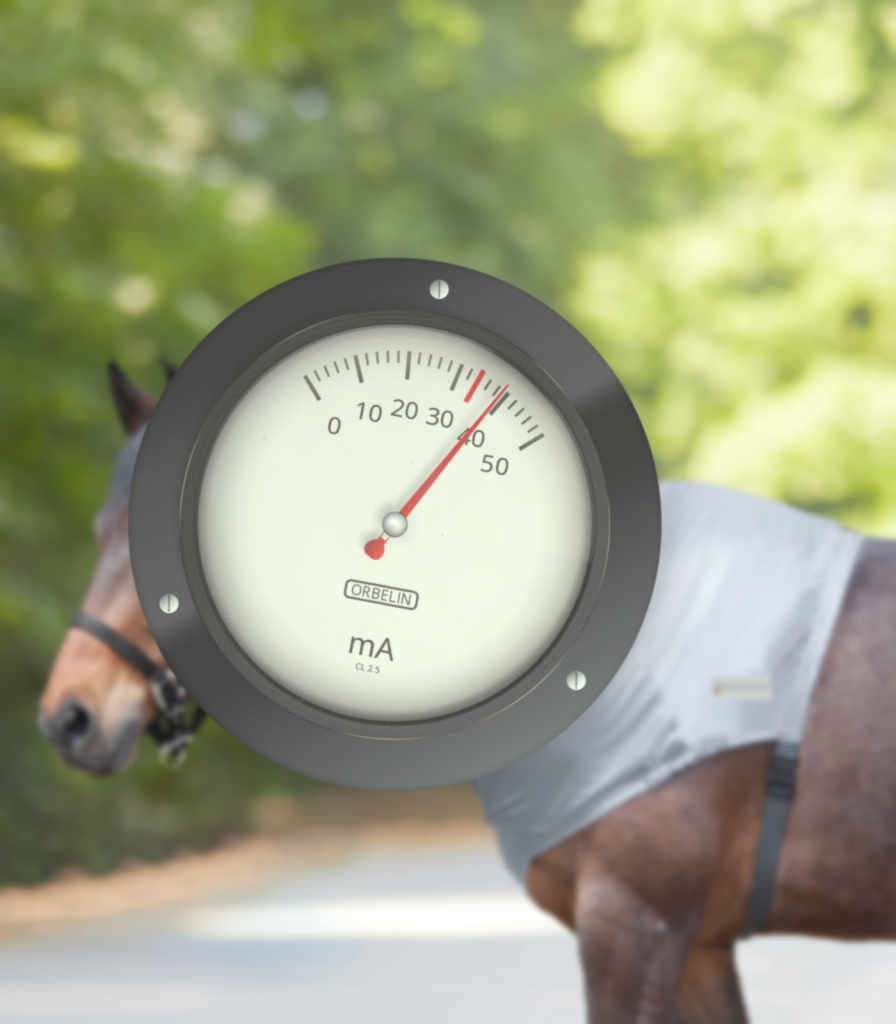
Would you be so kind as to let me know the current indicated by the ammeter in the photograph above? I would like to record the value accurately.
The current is 39 mA
